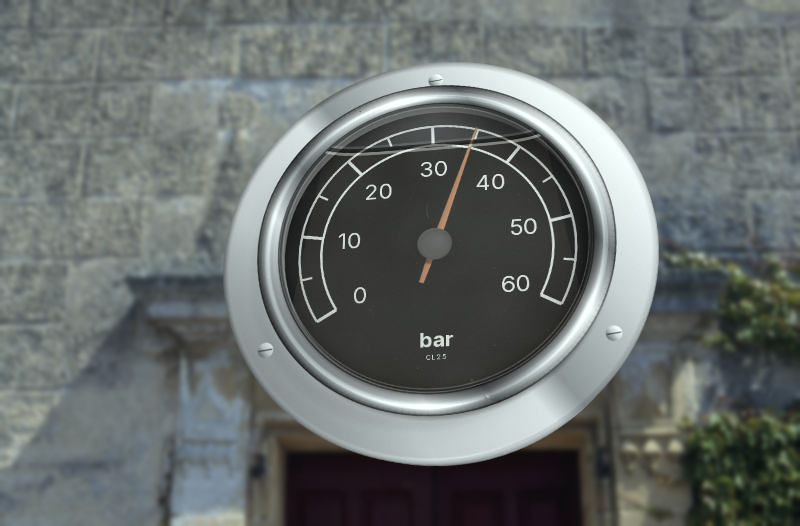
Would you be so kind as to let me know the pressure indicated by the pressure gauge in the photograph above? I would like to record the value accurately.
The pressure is 35 bar
